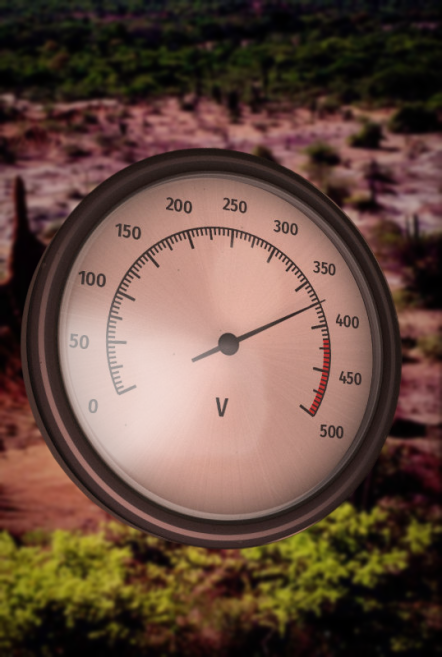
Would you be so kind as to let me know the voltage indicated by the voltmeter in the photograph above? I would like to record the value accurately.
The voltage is 375 V
